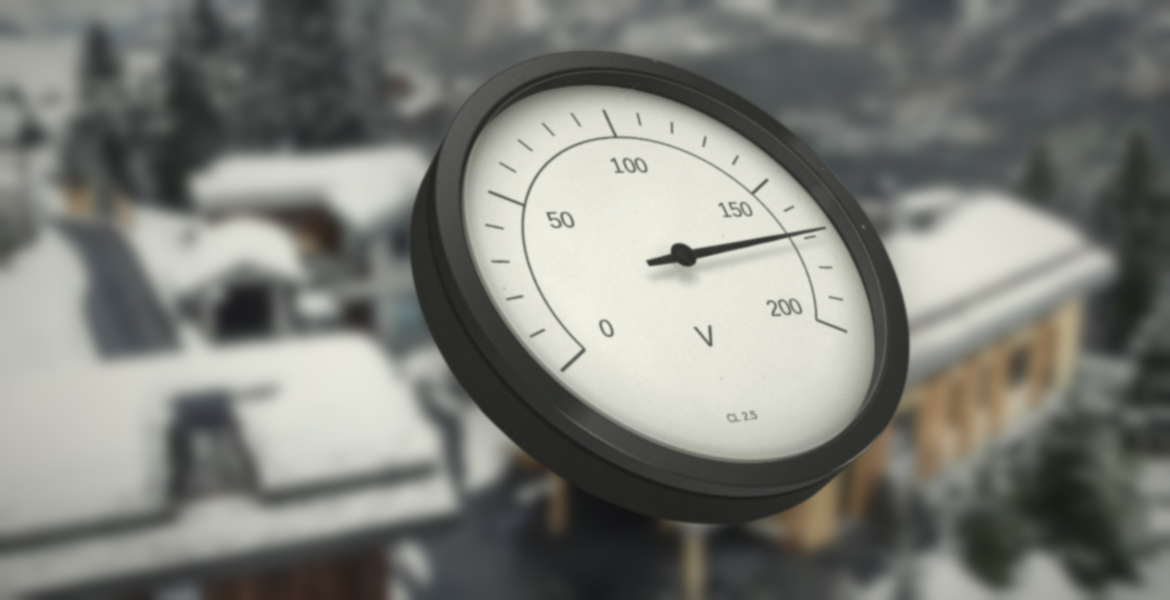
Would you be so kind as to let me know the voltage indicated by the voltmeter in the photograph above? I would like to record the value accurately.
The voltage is 170 V
